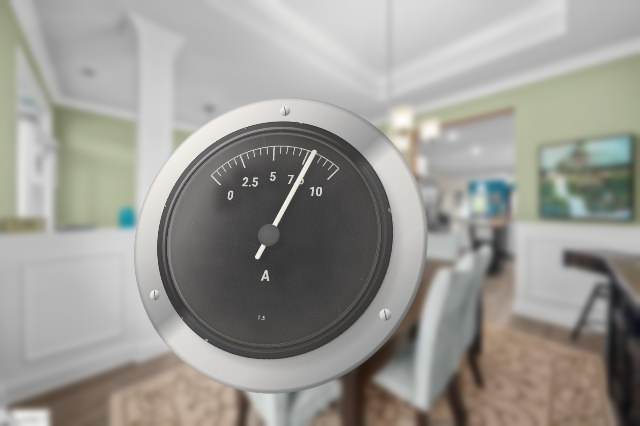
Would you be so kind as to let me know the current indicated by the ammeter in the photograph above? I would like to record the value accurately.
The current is 8 A
